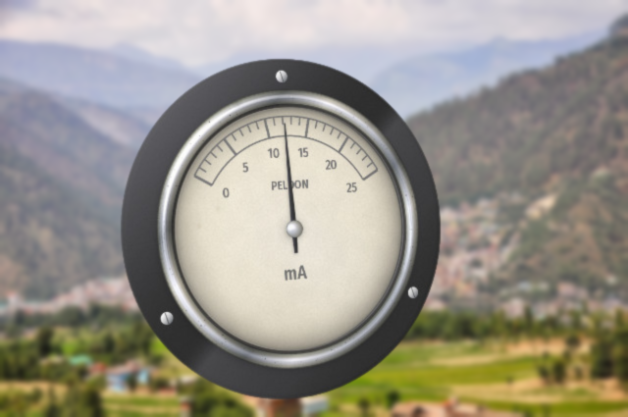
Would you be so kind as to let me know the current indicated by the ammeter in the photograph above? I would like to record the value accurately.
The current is 12 mA
